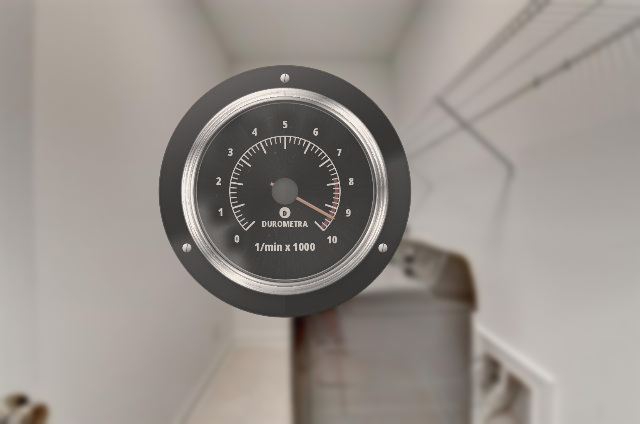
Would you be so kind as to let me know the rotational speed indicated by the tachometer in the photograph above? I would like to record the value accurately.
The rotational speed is 9400 rpm
